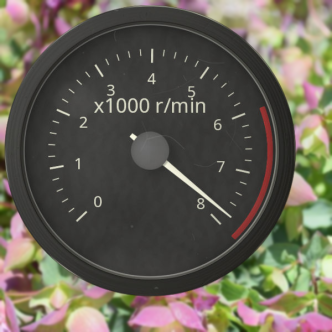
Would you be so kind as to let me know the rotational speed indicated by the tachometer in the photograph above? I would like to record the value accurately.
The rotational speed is 7800 rpm
